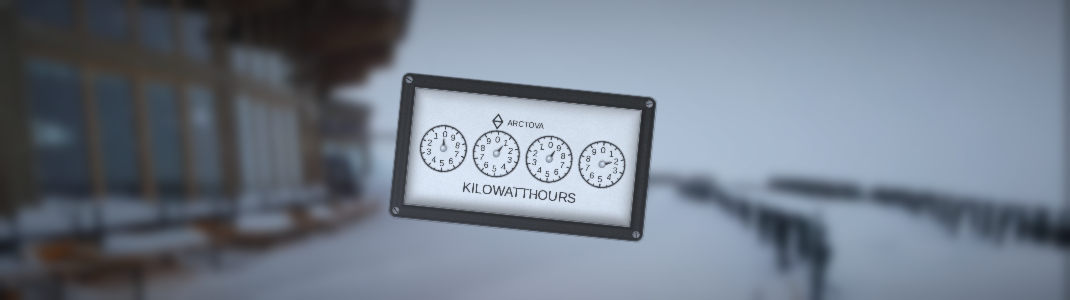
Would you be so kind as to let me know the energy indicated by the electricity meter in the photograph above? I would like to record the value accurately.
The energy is 92 kWh
